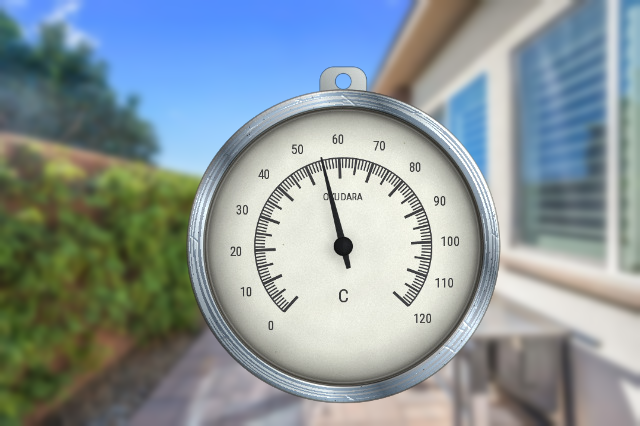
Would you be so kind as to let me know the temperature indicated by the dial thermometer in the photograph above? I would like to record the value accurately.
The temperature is 55 °C
